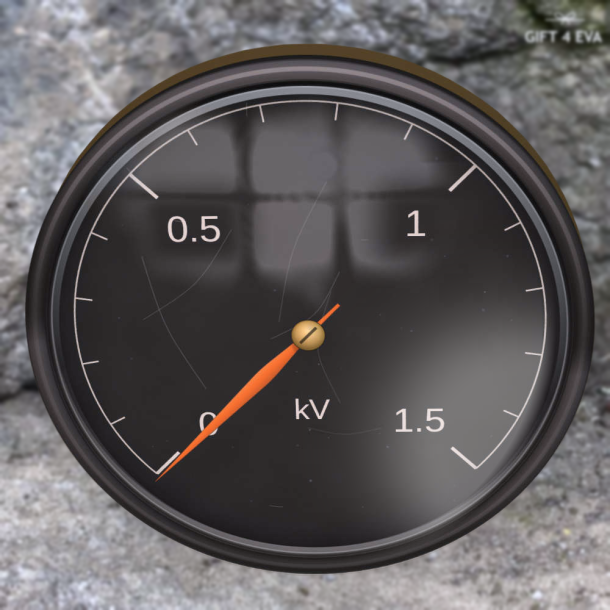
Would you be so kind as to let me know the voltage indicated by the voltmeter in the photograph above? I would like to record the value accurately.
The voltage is 0 kV
